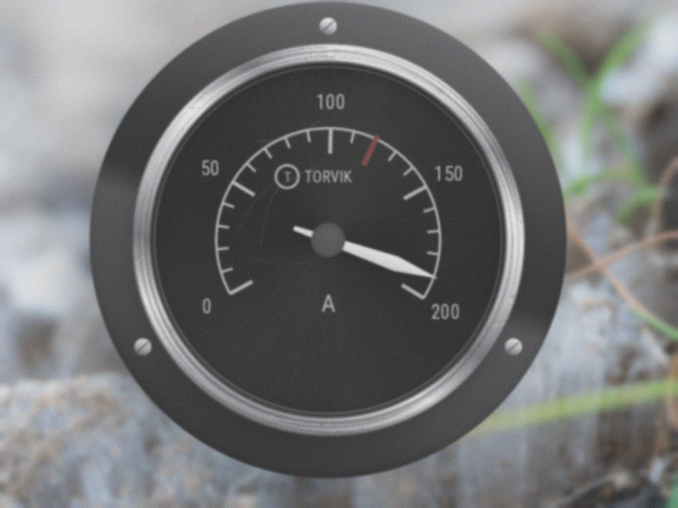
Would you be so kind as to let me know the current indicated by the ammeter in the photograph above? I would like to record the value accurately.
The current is 190 A
